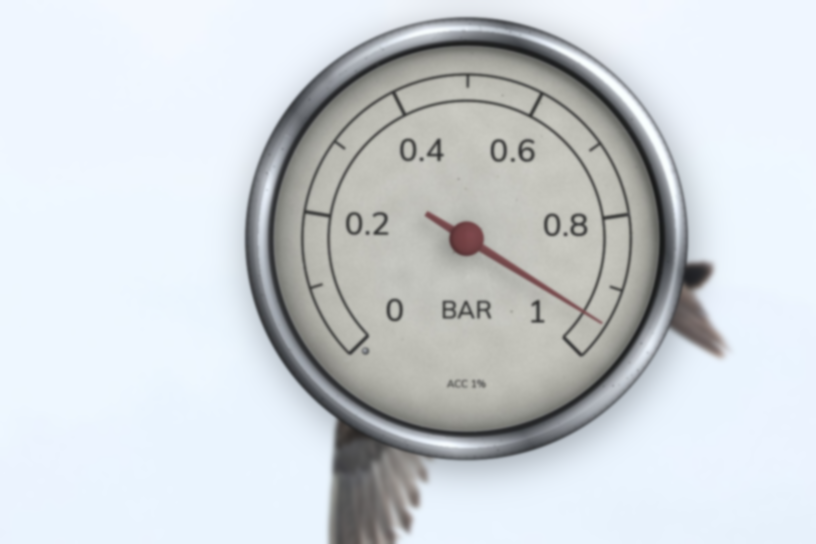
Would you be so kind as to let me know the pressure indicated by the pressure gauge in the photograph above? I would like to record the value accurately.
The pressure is 0.95 bar
